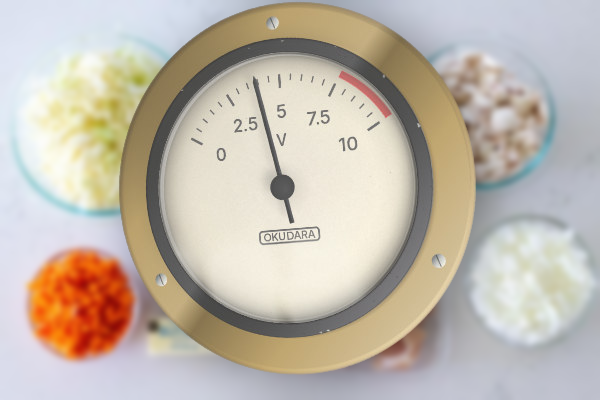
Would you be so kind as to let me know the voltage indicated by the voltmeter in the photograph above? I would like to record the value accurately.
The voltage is 4 V
